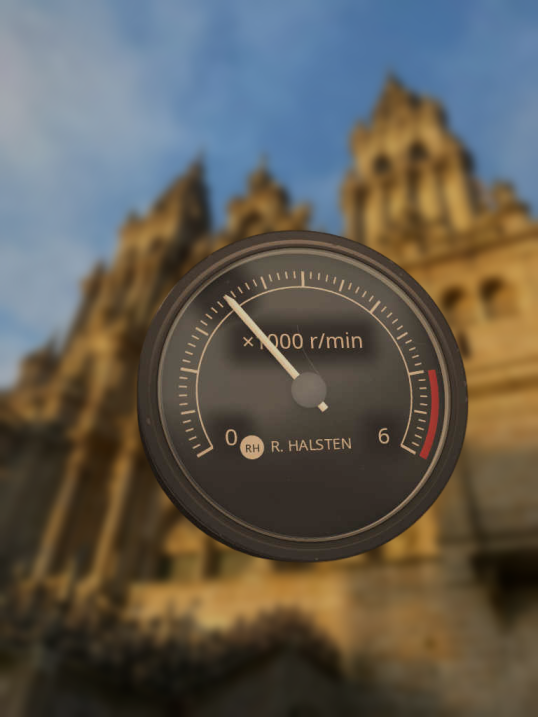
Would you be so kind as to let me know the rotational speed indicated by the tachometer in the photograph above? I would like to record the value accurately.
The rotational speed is 2000 rpm
